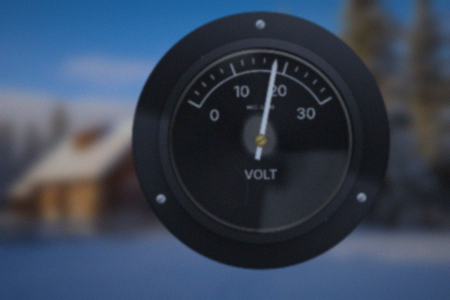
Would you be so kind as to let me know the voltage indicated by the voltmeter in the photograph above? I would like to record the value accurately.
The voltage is 18 V
